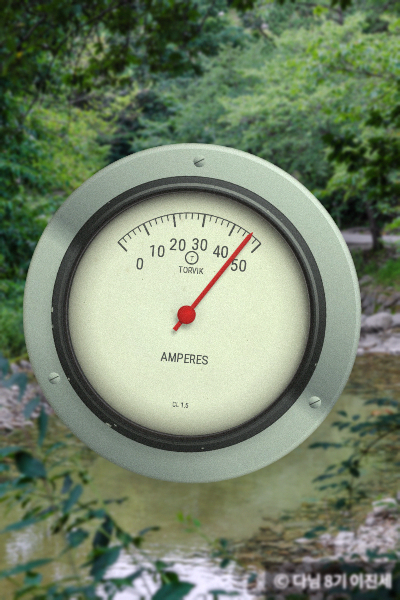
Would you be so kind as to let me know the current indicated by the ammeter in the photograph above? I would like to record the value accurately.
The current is 46 A
